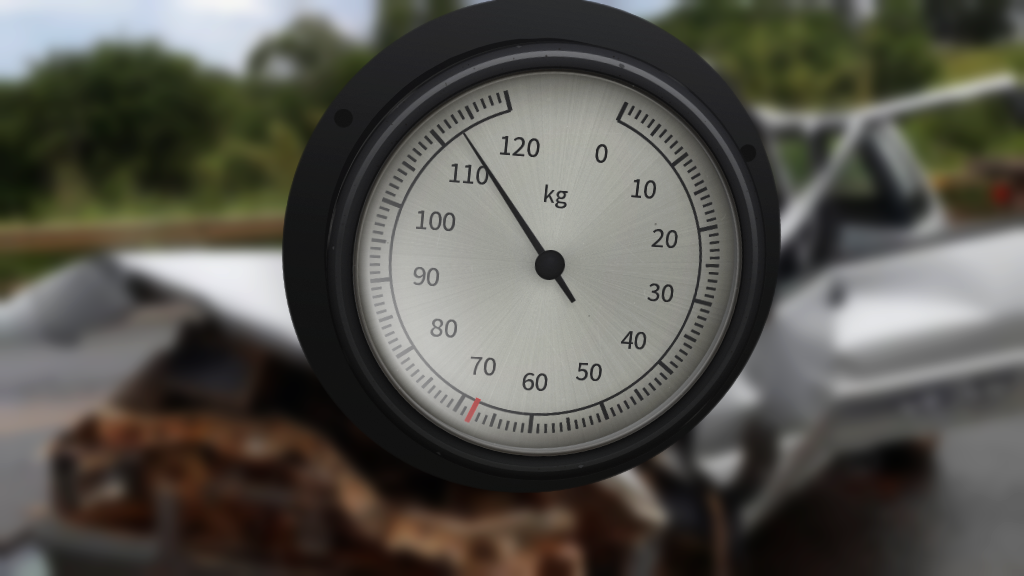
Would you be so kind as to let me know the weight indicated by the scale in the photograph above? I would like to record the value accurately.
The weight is 113 kg
